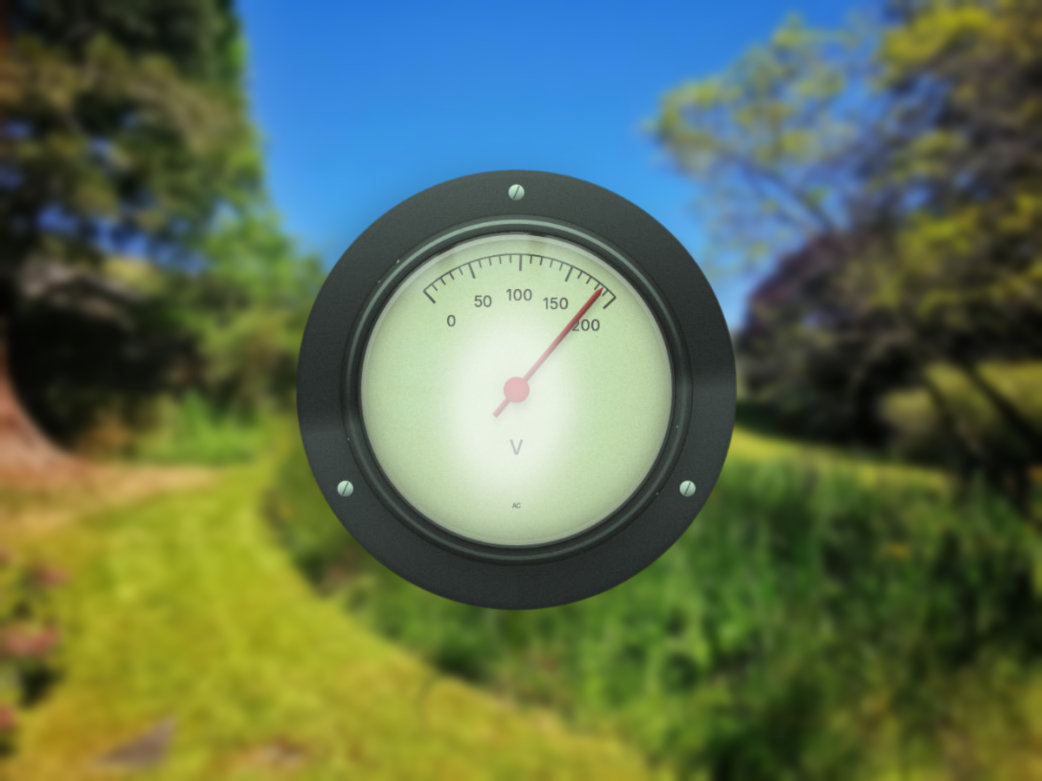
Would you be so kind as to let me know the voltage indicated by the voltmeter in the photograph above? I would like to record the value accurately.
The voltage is 185 V
